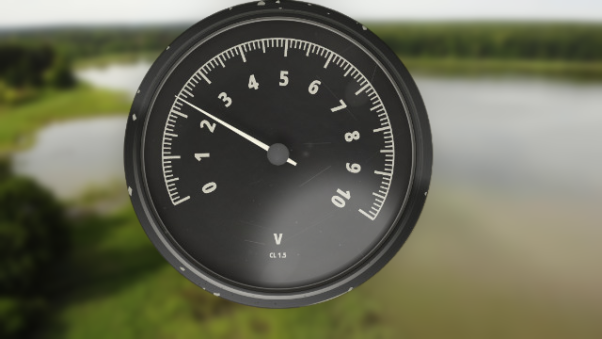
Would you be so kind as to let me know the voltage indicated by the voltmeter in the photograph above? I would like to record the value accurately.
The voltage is 2.3 V
